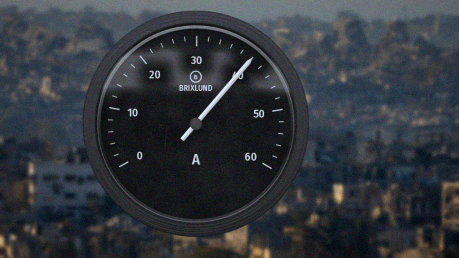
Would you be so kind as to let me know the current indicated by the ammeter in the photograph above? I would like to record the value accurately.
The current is 40 A
